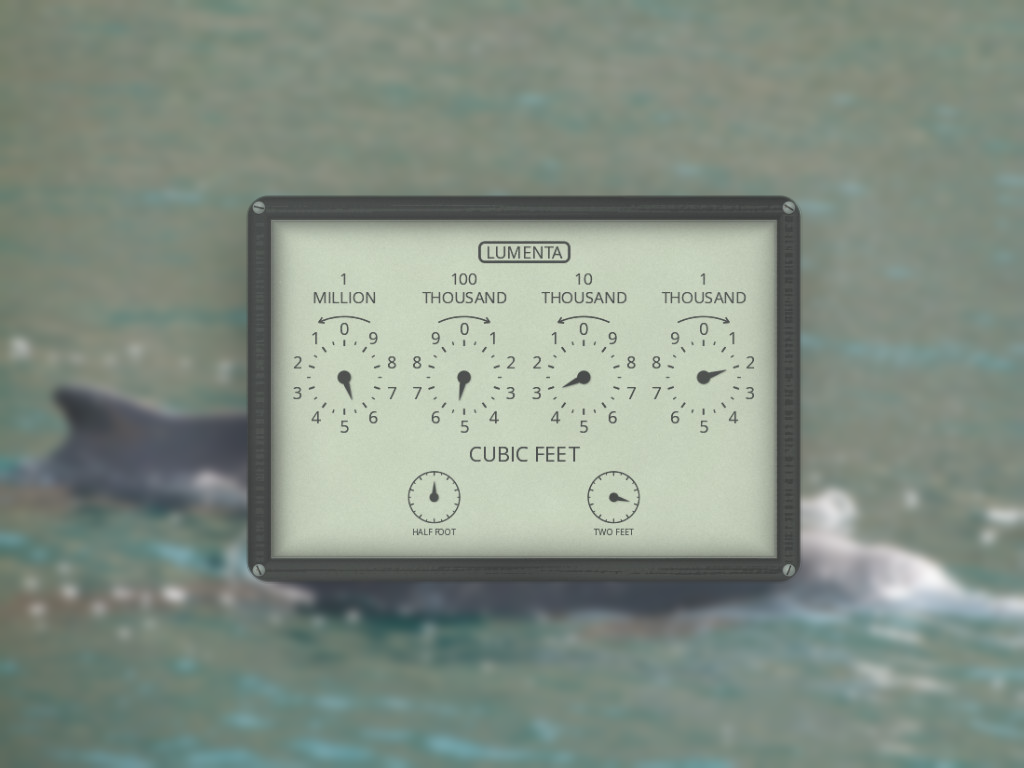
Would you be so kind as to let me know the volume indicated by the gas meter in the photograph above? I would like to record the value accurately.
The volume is 553200 ft³
